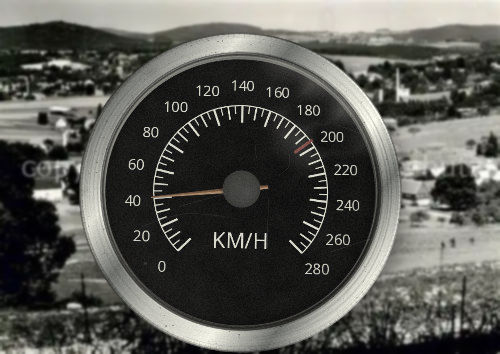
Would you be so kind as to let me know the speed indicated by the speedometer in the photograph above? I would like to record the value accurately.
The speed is 40 km/h
